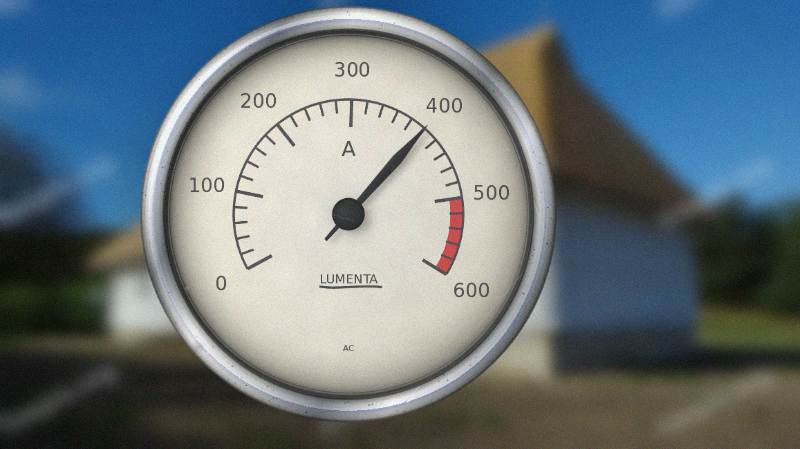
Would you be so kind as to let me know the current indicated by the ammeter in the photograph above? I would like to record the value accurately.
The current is 400 A
